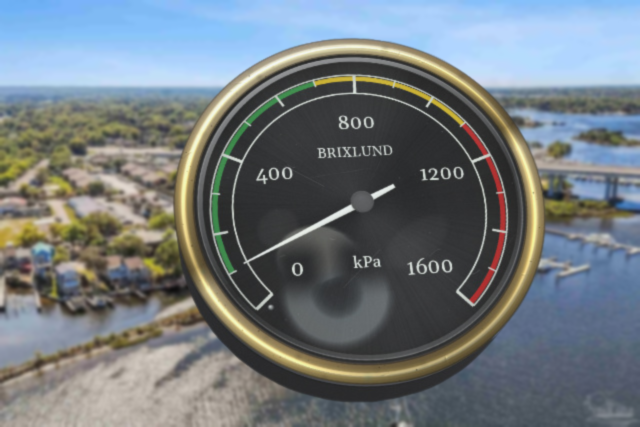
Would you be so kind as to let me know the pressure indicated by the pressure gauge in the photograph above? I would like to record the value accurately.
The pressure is 100 kPa
